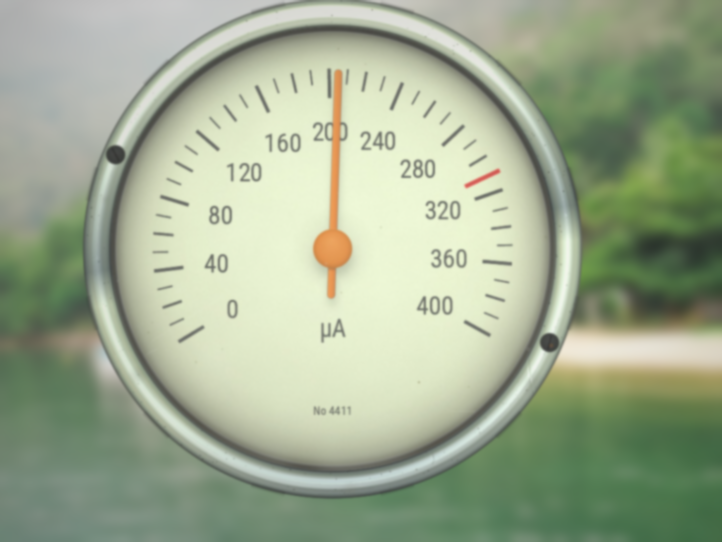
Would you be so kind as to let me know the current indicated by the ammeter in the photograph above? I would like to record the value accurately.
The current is 205 µA
